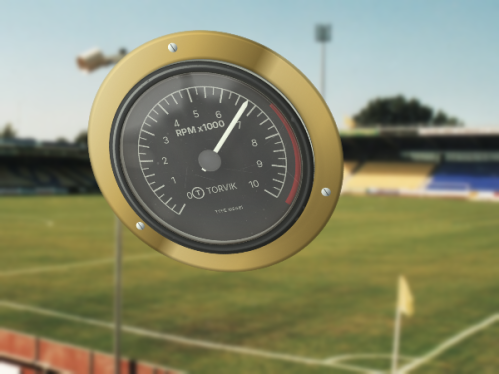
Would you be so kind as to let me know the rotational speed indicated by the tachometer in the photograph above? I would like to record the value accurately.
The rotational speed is 6750 rpm
